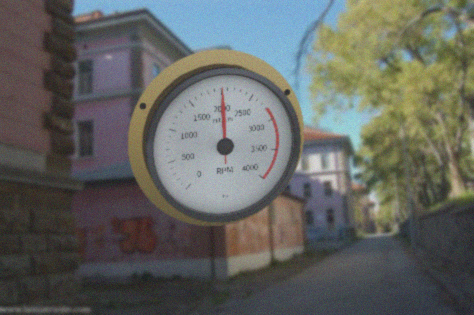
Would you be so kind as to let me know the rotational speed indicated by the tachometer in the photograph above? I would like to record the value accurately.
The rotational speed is 2000 rpm
